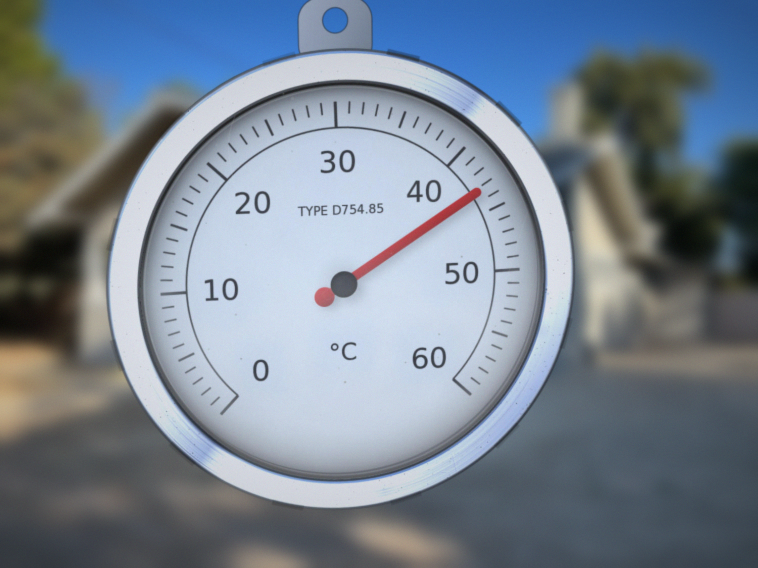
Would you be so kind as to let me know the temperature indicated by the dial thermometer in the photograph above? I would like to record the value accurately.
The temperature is 43 °C
